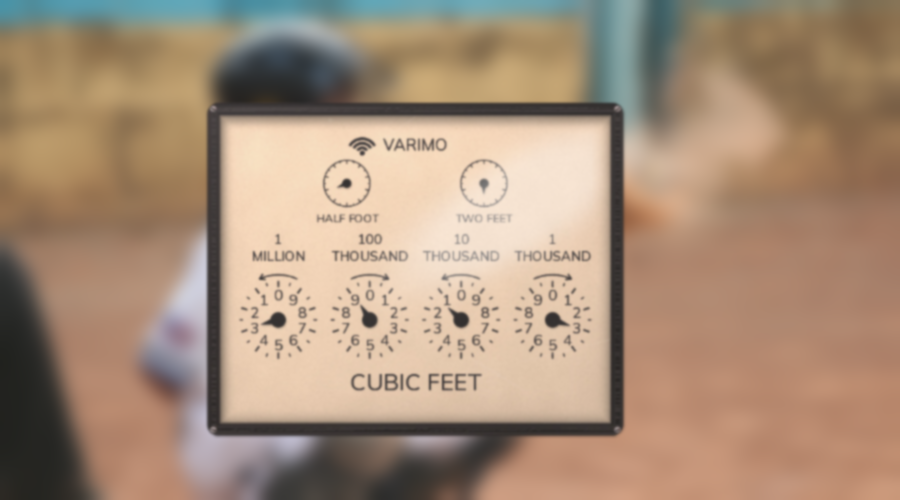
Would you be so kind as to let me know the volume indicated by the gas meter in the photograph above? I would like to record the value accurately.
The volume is 291300 ft³
